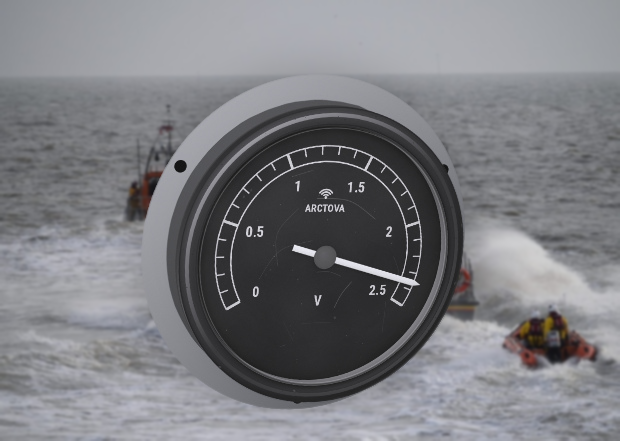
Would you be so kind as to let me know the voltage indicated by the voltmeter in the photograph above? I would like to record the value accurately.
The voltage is 2.35 V
